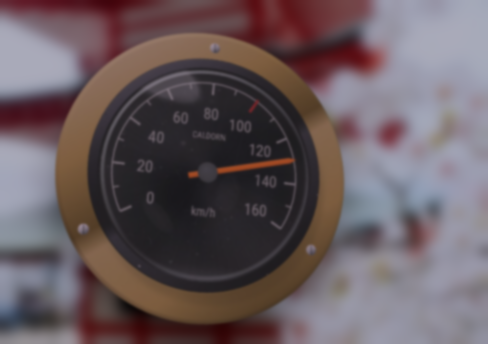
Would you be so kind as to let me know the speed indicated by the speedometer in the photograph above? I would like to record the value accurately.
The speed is 130 km/h
